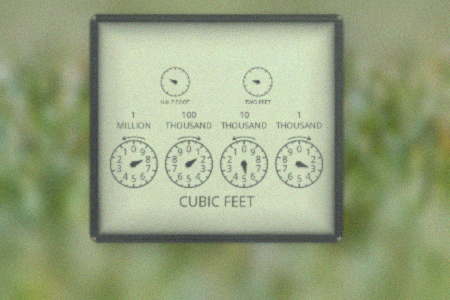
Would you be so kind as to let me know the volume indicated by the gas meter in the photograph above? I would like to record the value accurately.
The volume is 815300 ft³
